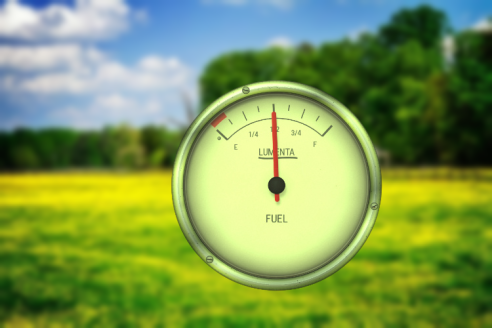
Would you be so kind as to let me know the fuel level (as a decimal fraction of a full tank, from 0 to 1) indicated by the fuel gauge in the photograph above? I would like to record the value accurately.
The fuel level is 0.5
